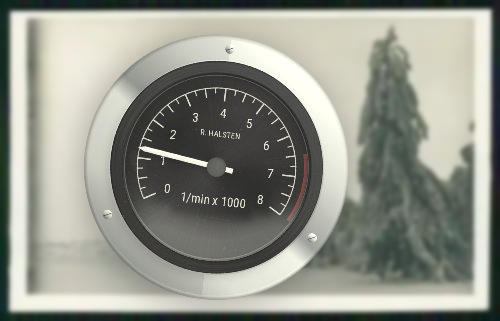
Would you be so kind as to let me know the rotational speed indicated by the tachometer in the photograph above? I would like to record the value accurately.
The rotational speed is 1250 rpm
